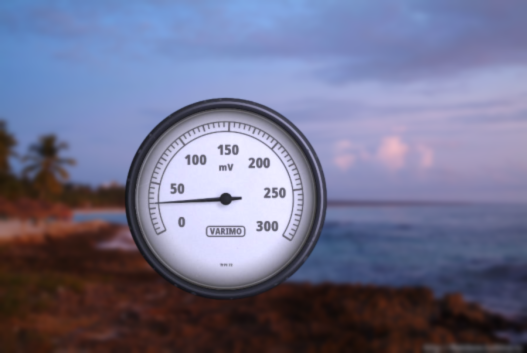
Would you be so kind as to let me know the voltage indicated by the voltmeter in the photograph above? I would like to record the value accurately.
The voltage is 30 mV
